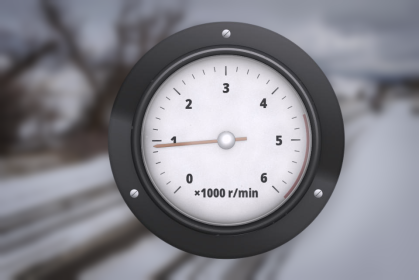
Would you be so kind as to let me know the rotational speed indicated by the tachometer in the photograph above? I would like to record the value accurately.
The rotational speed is 900 rpm
